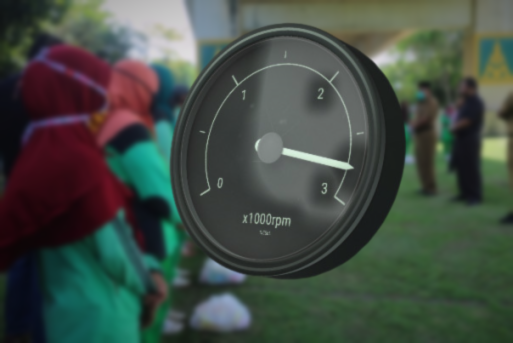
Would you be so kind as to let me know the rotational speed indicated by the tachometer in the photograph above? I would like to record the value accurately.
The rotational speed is 2750 rpm
